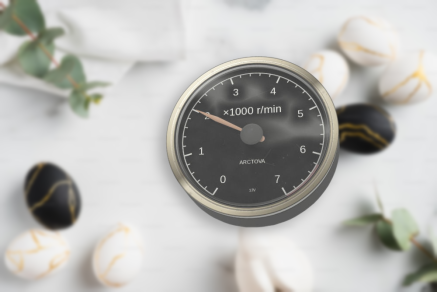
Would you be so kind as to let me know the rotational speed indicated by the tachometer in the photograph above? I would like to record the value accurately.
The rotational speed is 2000 rpm
